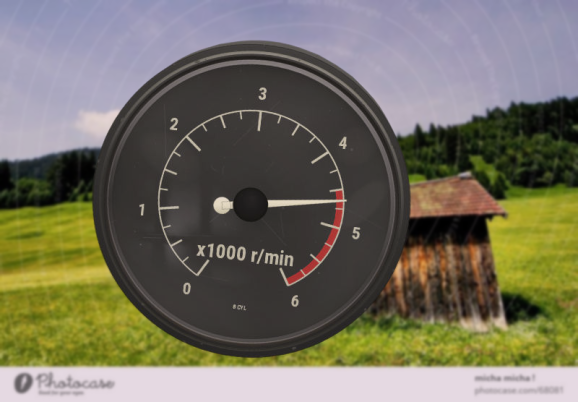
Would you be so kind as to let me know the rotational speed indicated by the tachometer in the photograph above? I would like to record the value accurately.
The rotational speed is 4625 rpm
